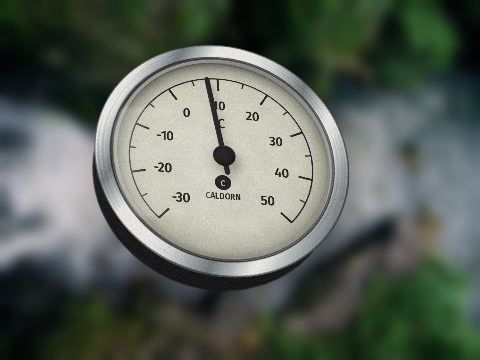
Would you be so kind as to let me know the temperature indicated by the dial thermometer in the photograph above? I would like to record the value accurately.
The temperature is 7.5 °C
